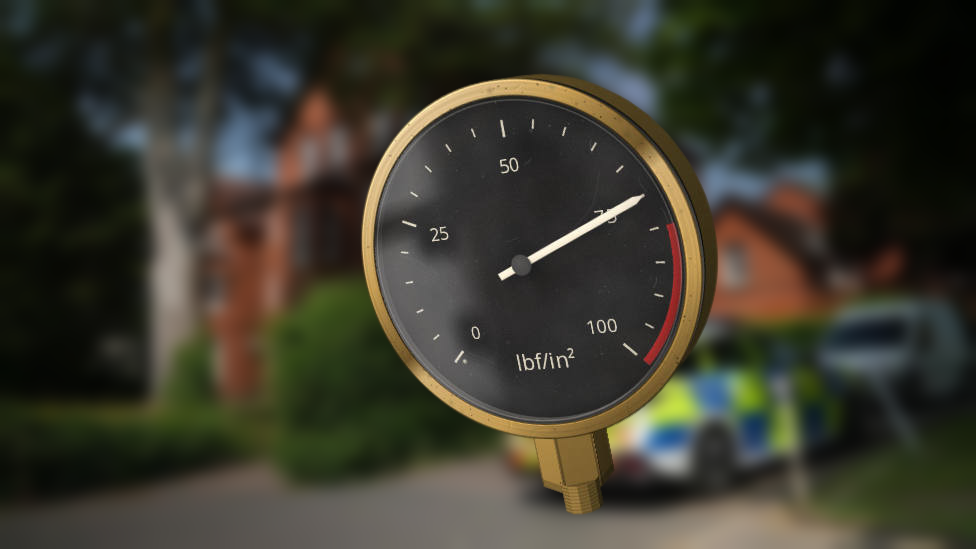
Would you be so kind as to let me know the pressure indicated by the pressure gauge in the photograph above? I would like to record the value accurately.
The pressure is 75 psi
